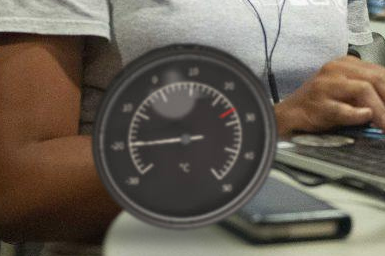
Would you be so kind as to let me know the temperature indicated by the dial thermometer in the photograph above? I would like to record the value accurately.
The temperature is -20 °C
